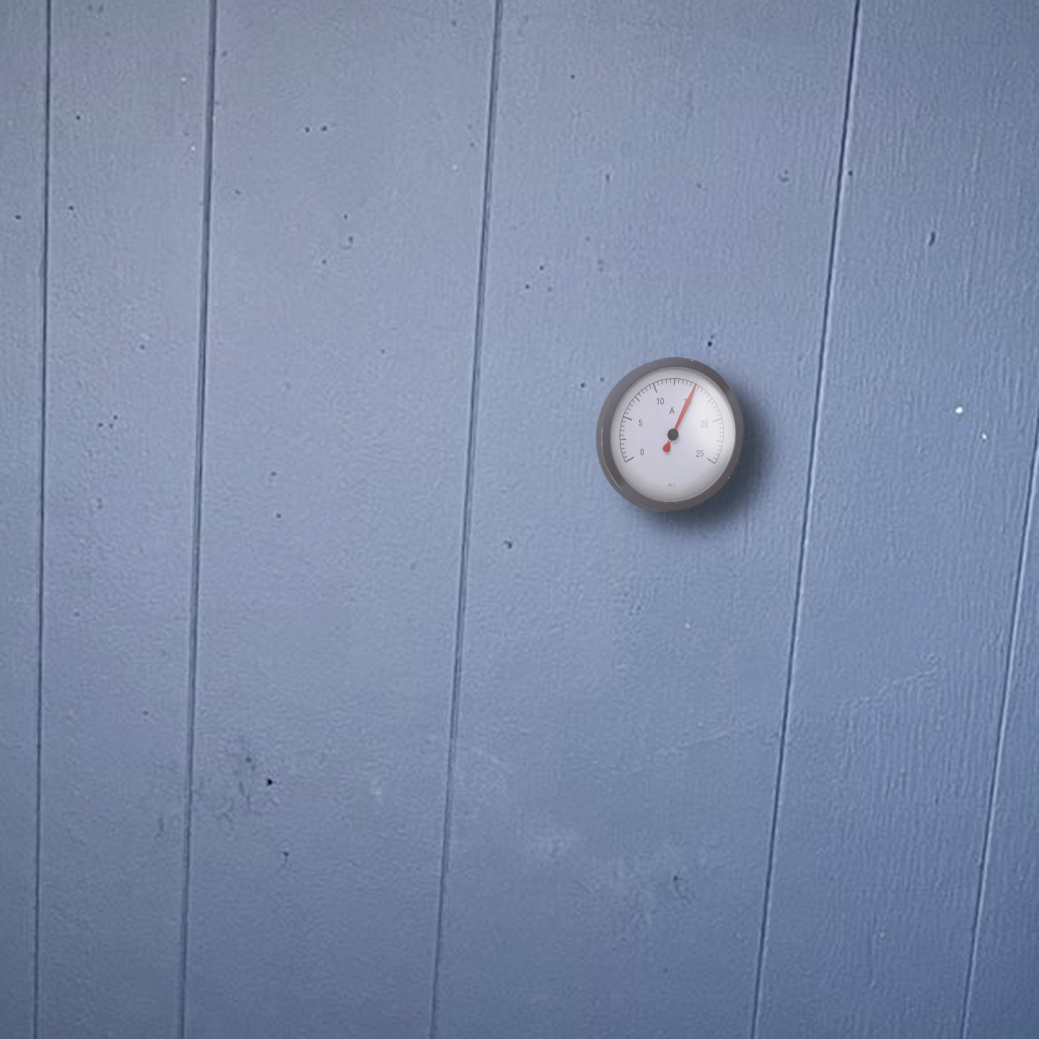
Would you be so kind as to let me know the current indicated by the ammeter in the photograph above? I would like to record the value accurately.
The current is 15 A
